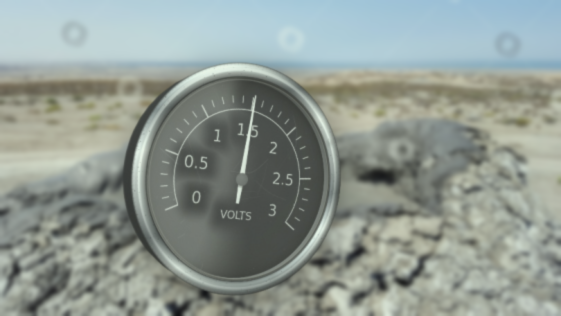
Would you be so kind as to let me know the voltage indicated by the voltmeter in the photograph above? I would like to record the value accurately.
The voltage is 1.5 V
